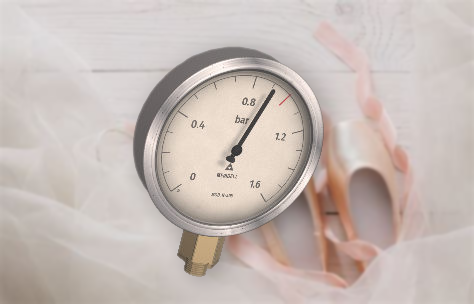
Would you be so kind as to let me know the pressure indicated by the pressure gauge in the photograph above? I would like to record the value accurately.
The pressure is 0.9 bar
